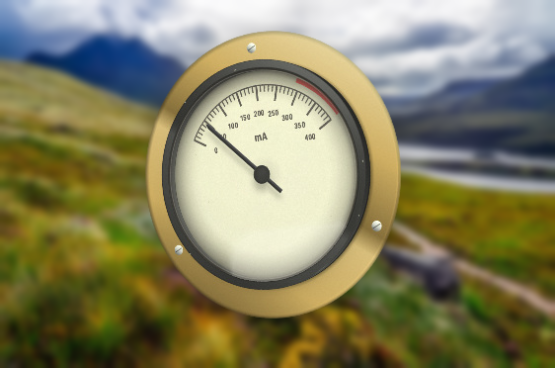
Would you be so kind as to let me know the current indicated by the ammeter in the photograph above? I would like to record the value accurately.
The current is 50 mA
